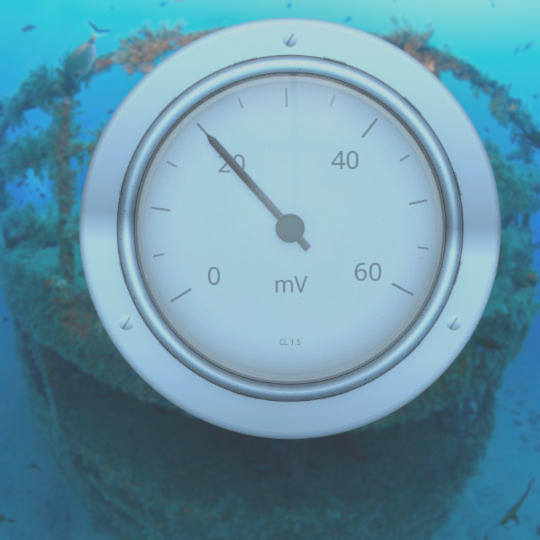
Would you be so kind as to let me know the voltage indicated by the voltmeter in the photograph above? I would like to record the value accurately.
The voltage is 20 mV
